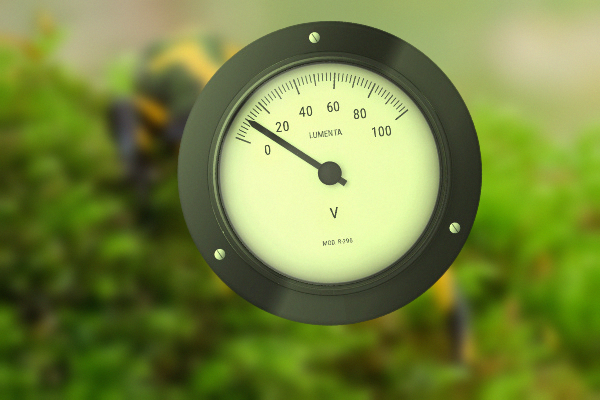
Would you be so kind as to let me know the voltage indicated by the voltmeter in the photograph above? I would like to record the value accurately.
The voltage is 10 V
